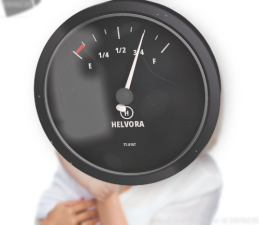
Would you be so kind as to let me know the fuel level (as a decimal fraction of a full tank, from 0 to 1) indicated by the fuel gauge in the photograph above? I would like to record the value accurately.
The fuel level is 0.75
